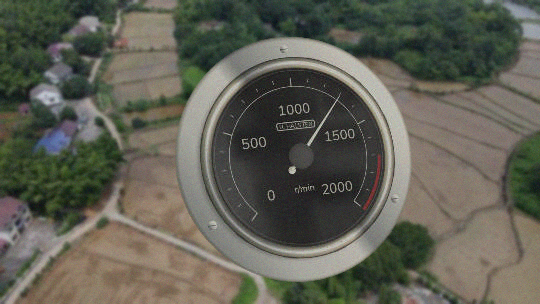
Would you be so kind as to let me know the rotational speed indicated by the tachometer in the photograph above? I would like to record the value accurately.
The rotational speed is 1300 rpm
